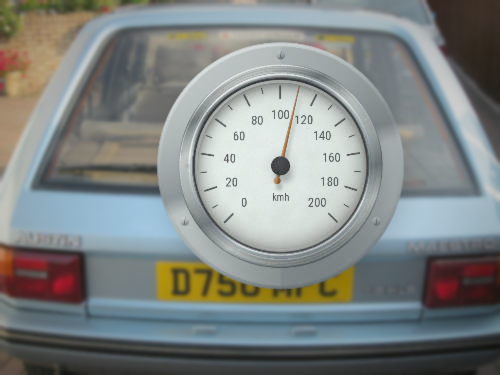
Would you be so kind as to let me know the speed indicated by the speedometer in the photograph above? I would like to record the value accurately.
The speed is 110 km/h
